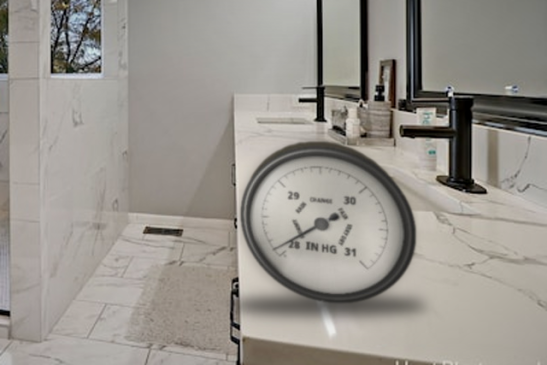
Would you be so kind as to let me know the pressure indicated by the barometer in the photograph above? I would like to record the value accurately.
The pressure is 28.1 inHg
